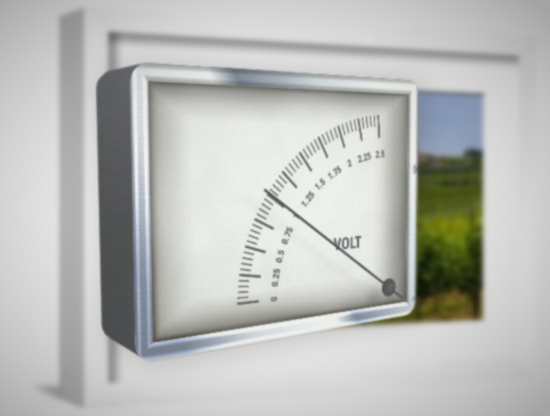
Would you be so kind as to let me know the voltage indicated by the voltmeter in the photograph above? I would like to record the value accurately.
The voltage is 1 V
